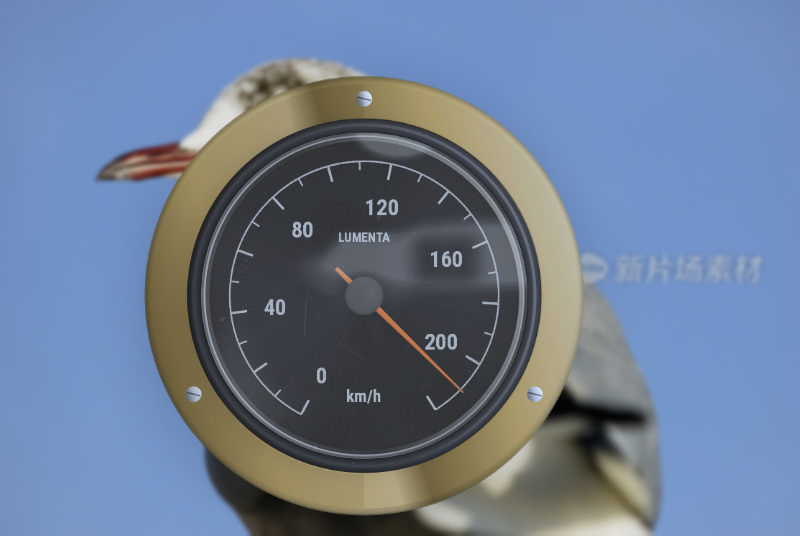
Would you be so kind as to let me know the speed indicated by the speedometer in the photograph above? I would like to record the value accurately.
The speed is 210 km/h
